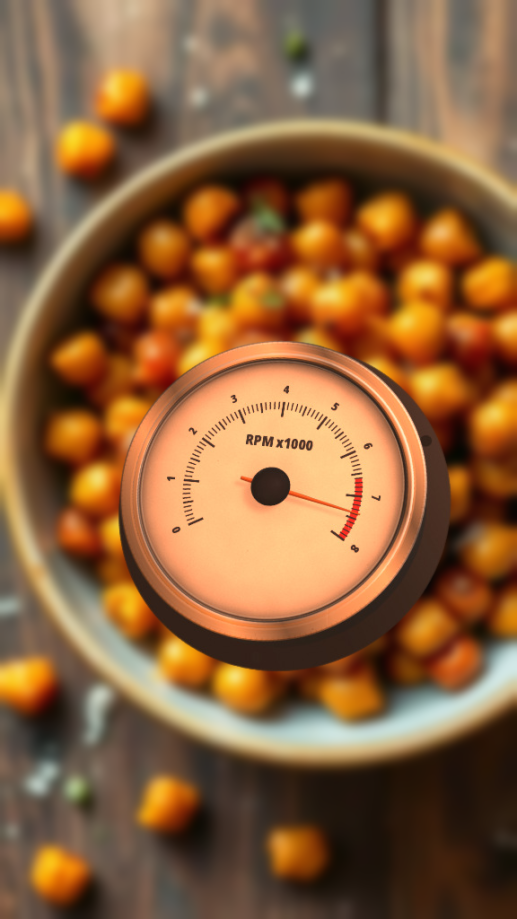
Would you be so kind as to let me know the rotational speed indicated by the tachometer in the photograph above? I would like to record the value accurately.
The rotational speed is 7400 rpm
